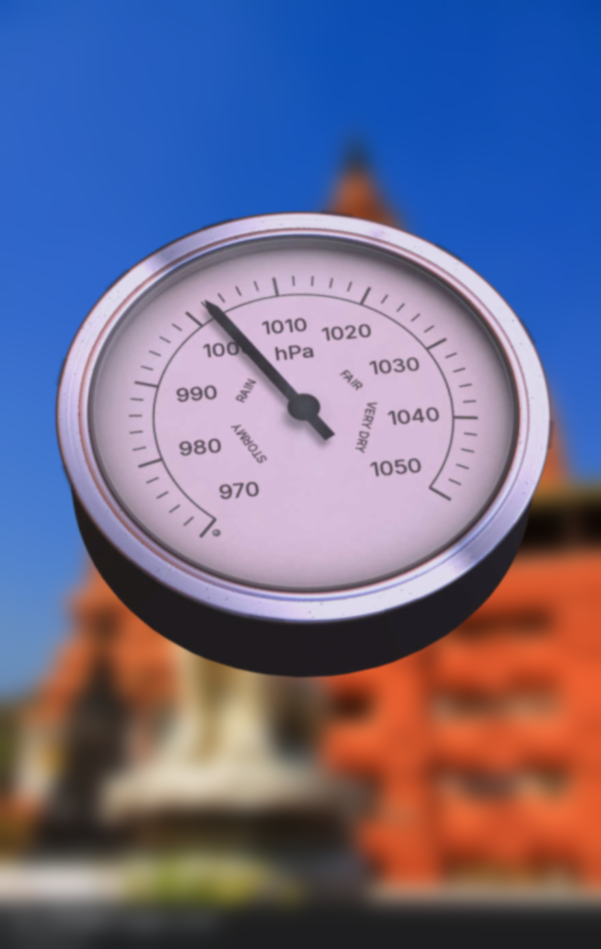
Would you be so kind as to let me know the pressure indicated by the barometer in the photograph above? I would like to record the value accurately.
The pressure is 1002 hPa
